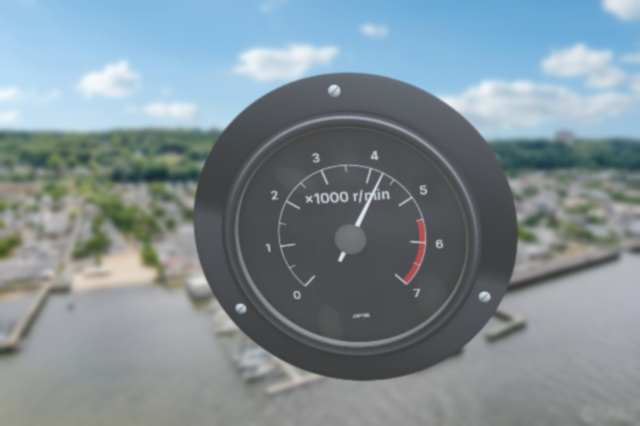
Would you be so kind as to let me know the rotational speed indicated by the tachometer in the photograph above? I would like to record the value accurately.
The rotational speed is 4250 rpm
